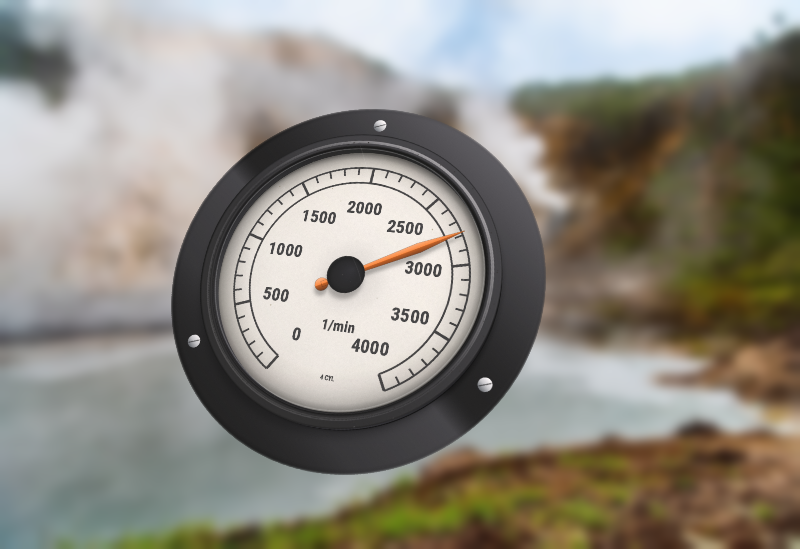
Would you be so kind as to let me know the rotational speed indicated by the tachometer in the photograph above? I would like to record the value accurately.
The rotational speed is 2800 rpm
